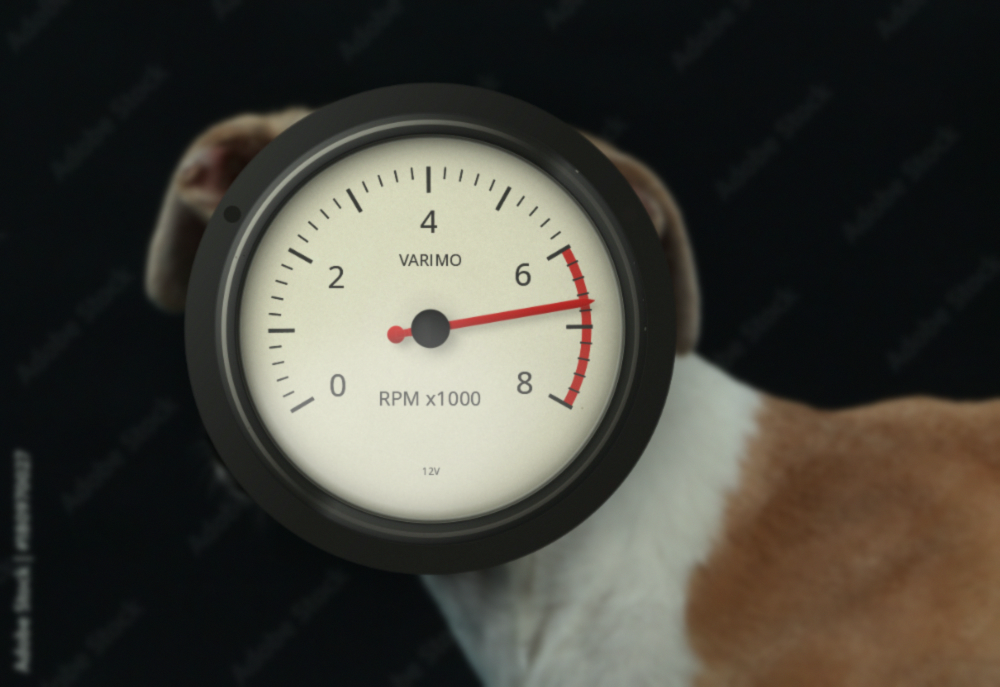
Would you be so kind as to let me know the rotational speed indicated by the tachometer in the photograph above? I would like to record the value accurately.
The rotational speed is 6700 rpm
